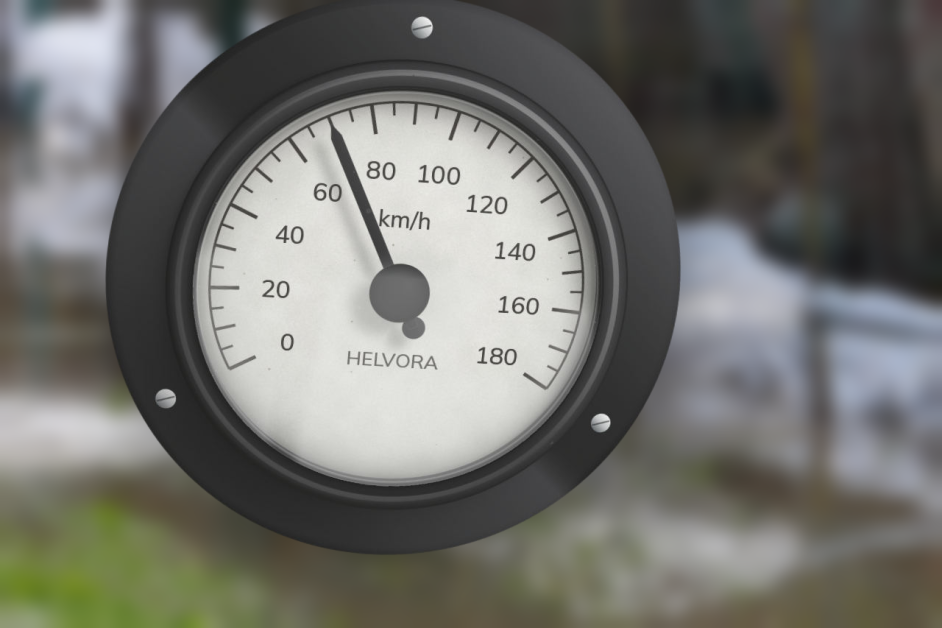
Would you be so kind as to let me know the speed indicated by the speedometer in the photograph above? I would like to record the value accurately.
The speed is 70 km/h
